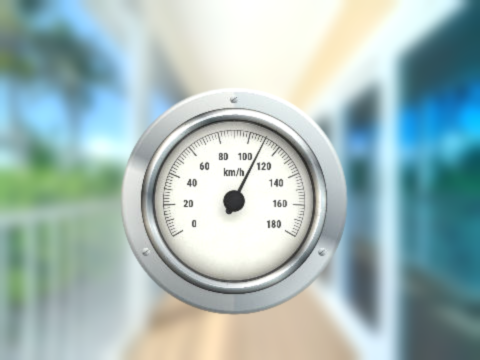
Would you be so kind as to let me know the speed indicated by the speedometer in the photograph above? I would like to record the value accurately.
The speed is 110 km/h
